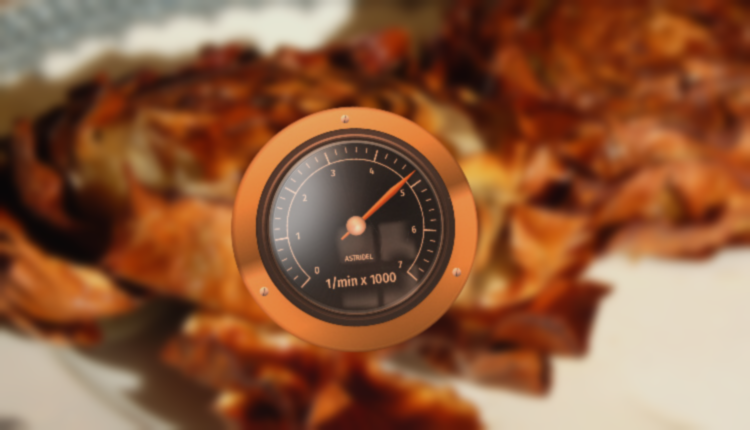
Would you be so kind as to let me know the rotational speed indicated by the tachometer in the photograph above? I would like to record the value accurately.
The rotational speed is 4800 rpm
